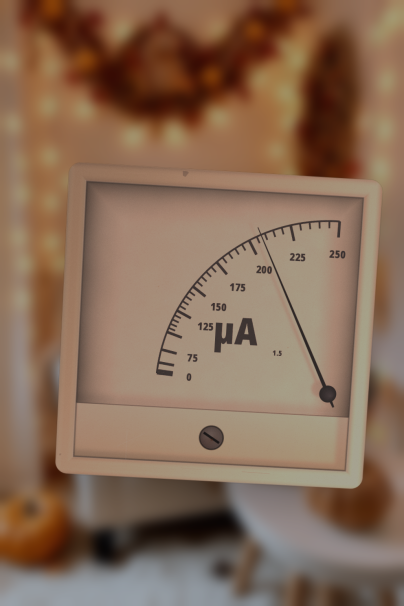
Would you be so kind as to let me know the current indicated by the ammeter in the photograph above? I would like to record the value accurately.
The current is 207.5 µA
